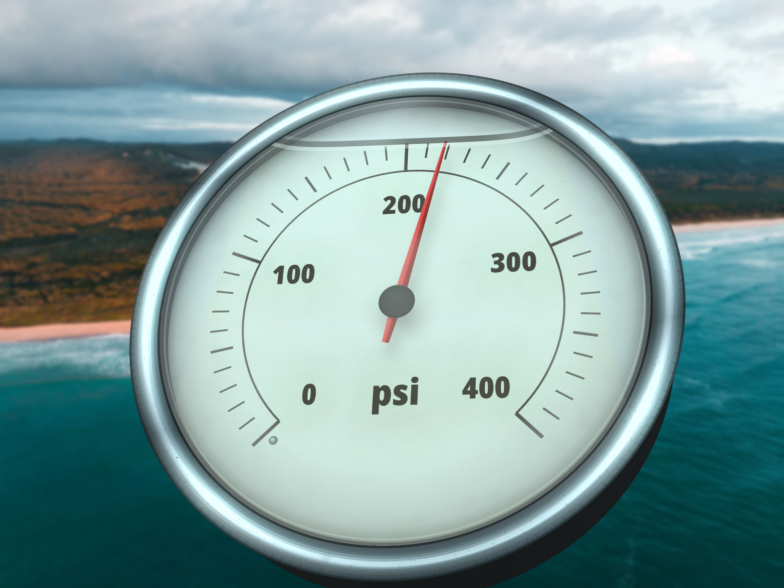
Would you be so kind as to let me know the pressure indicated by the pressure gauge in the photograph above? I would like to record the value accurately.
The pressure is 220 psi
